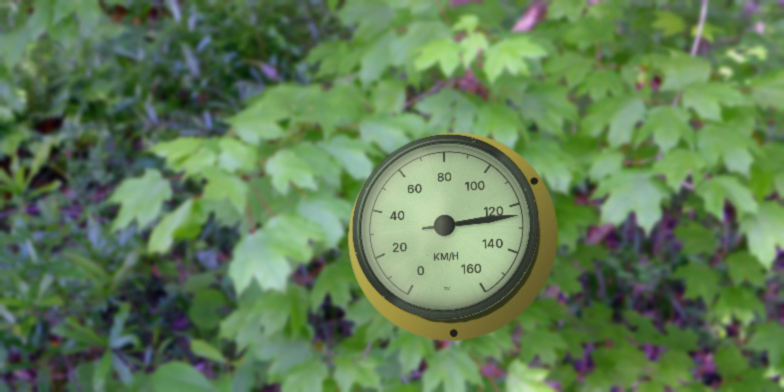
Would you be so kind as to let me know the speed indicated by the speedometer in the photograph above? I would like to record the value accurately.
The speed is 125 km/h
